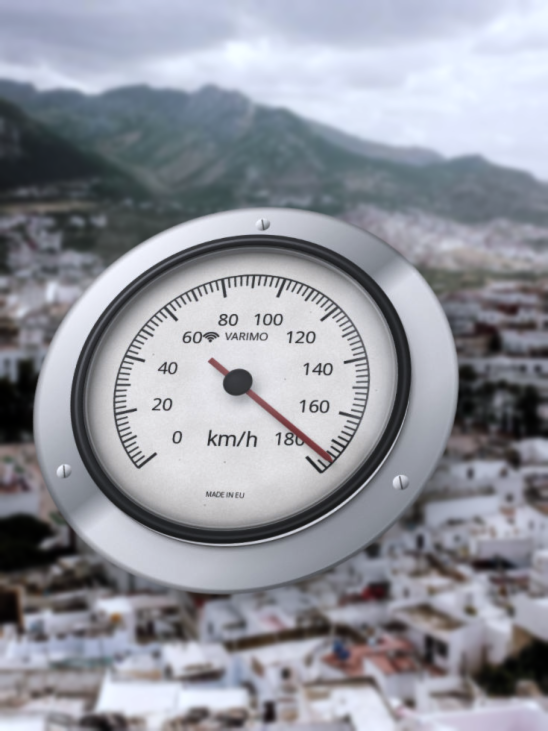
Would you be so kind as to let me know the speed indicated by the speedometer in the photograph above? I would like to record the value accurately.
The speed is 176 km/h
